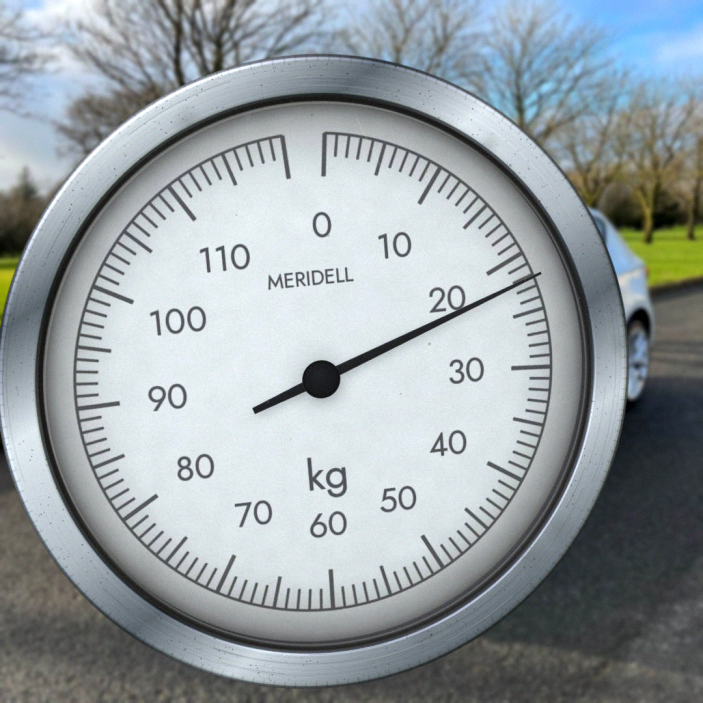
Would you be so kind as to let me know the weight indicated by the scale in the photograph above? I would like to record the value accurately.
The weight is 22 kg
